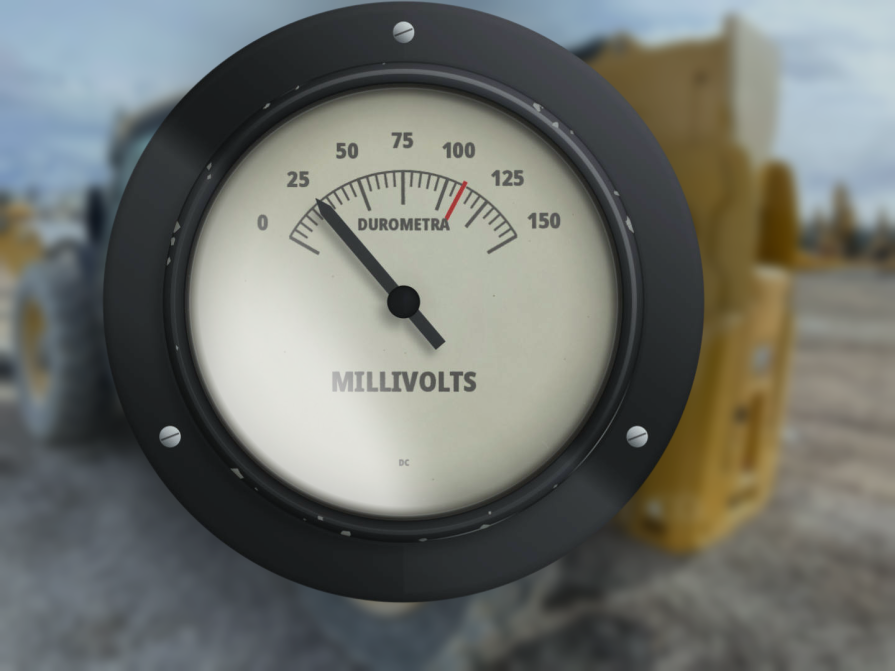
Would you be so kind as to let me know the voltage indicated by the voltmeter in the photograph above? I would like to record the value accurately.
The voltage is 25 mV
